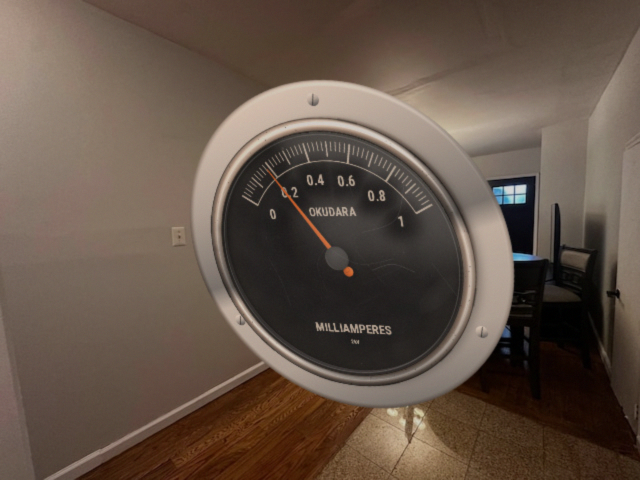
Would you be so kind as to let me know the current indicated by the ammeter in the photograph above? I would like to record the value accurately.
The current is 0.2 mA
